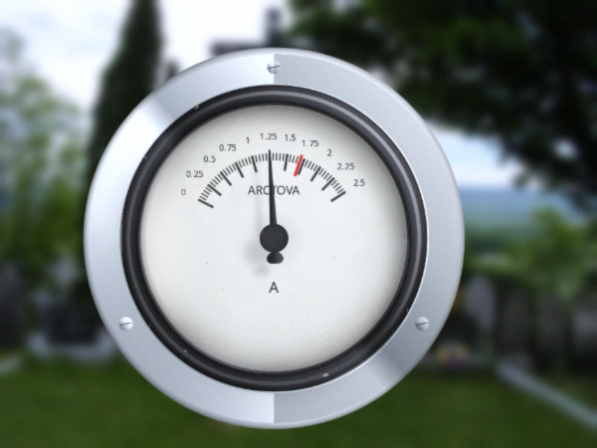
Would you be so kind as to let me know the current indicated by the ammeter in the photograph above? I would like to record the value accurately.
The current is 1.25 A
